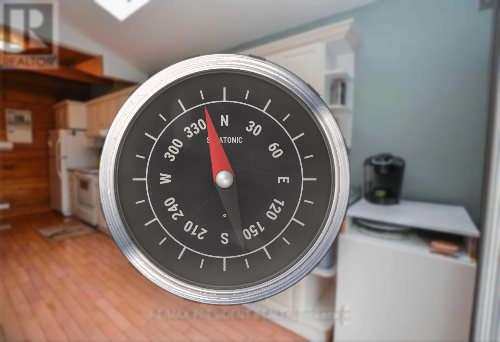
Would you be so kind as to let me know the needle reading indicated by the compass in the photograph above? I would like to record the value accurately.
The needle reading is 345 °
